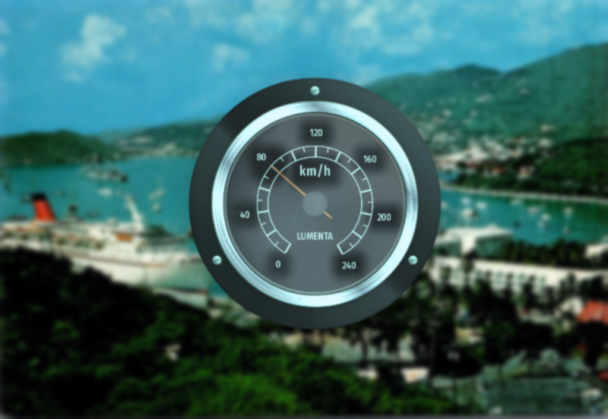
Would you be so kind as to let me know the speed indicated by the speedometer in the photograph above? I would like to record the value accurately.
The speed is 80 km/h
